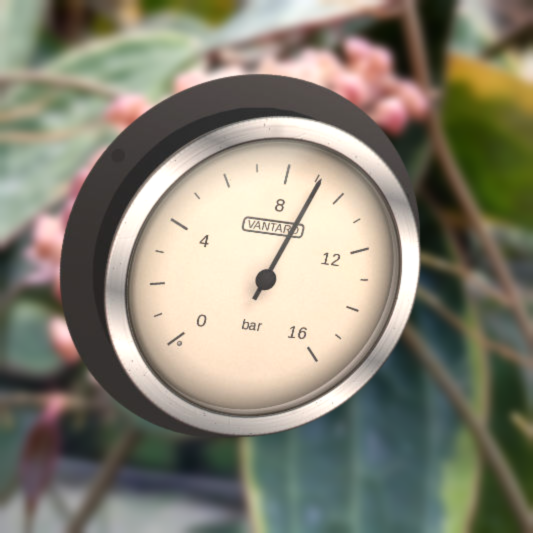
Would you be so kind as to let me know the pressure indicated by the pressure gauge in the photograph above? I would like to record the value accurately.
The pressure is 9 bar
